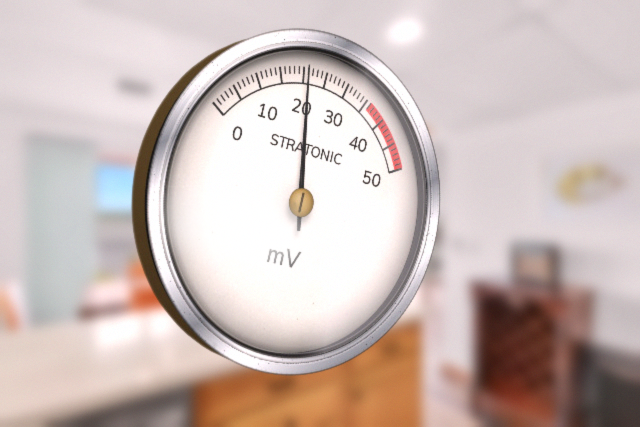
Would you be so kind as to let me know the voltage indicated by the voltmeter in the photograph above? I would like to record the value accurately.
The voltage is 20 mV
